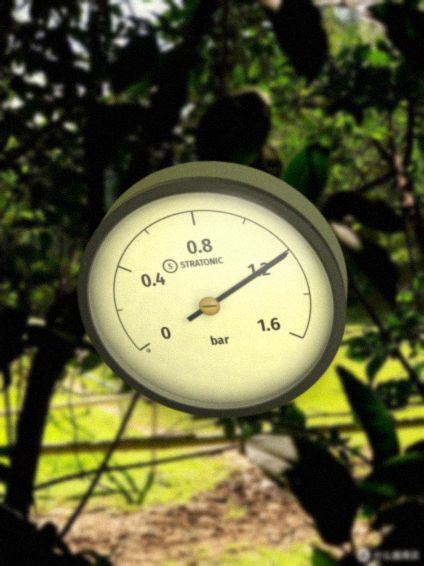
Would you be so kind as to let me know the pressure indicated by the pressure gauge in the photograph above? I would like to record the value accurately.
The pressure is 1.2 bar
